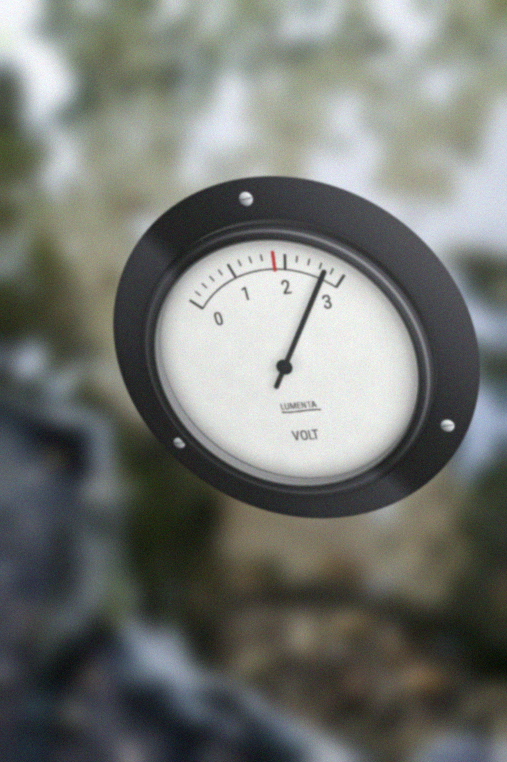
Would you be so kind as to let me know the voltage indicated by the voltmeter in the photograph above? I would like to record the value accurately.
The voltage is 2.7 V
